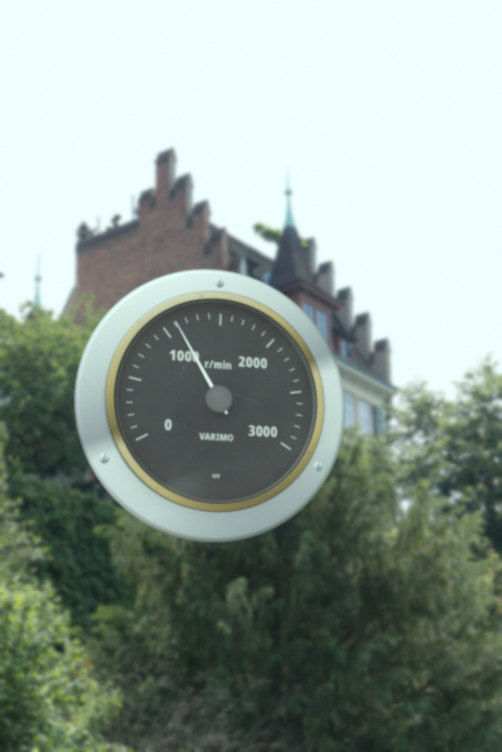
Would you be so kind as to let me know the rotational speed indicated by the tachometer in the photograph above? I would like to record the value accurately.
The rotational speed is 1100 rpm
